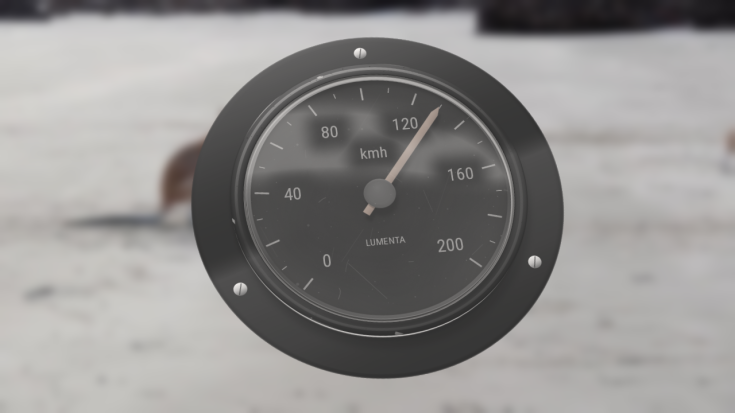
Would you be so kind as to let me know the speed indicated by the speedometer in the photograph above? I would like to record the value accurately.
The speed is 130 km/h
